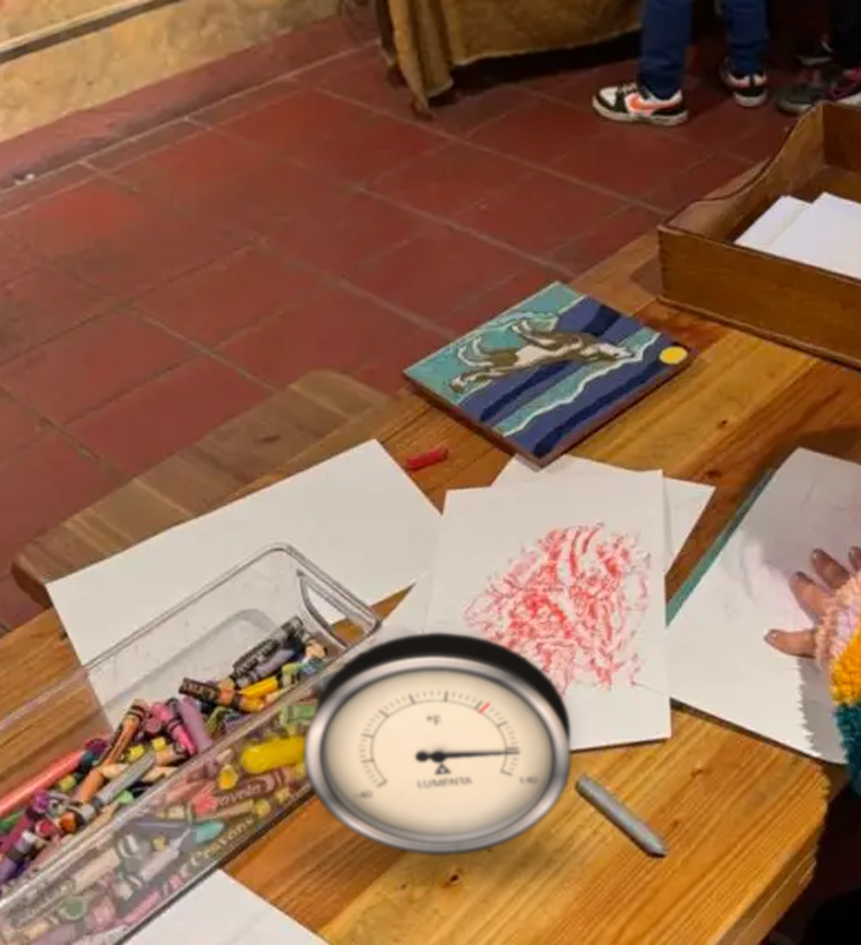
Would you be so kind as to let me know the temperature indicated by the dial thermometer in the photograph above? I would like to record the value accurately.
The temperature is 120 °F
